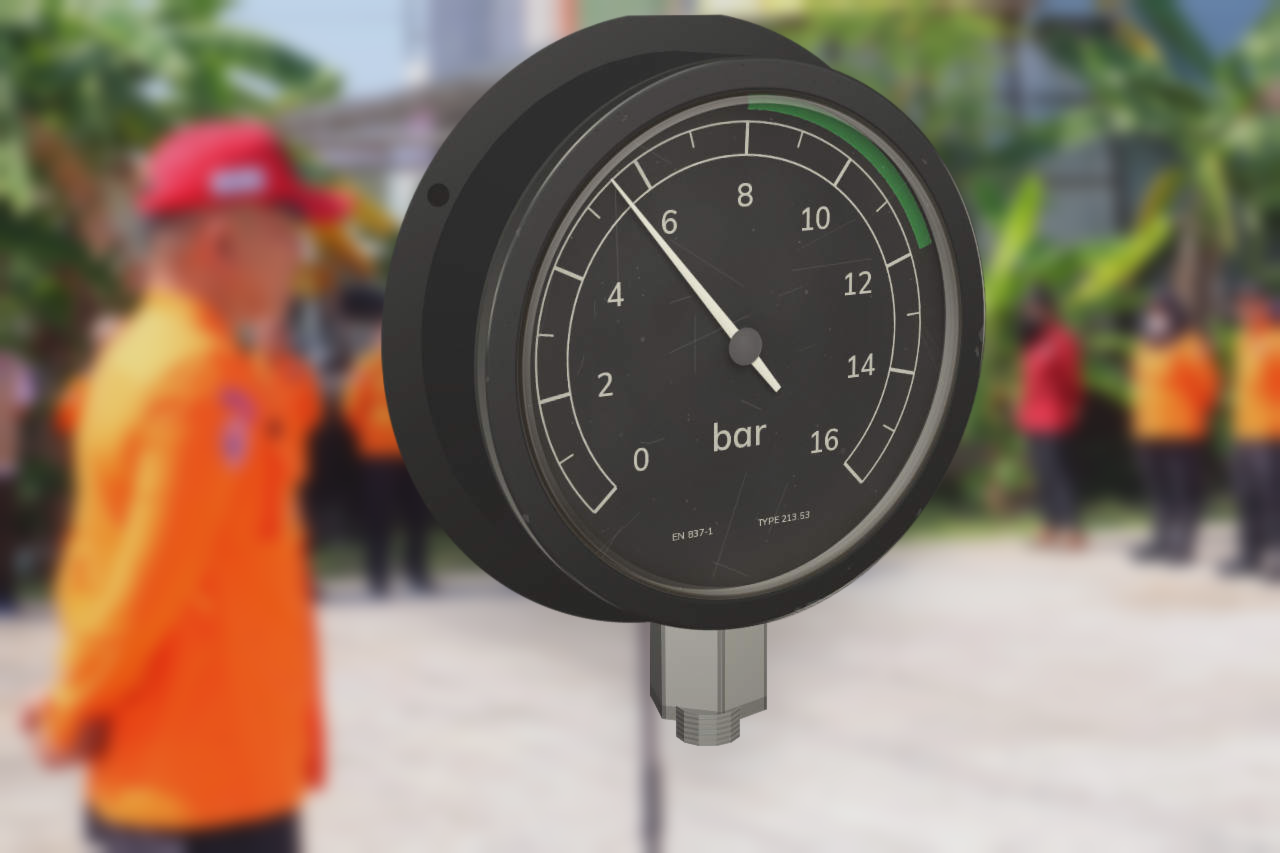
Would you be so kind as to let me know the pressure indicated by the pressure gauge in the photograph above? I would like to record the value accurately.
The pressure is 5.5 bar
